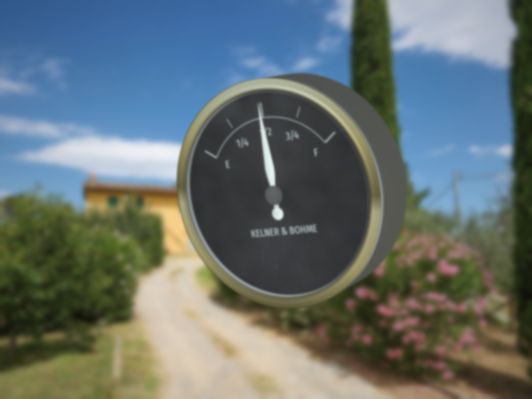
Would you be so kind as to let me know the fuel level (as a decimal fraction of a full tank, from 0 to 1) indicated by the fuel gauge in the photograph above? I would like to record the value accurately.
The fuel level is 0.5
